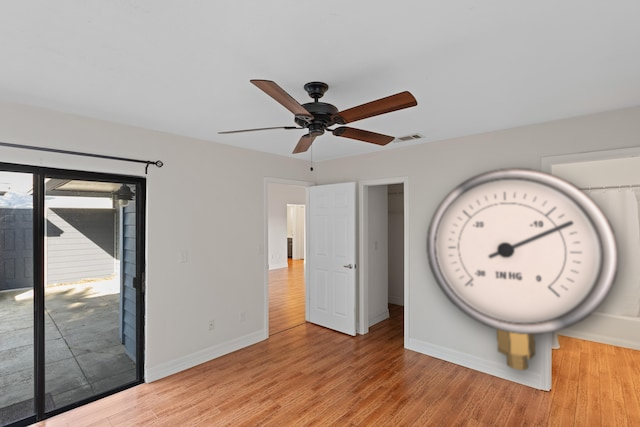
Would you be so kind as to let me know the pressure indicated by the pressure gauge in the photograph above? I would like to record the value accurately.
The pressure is -8 inHg
